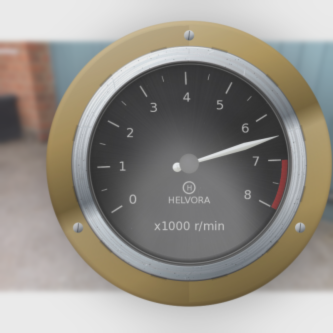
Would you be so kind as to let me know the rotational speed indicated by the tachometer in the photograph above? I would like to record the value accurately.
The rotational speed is 6500 rpm
